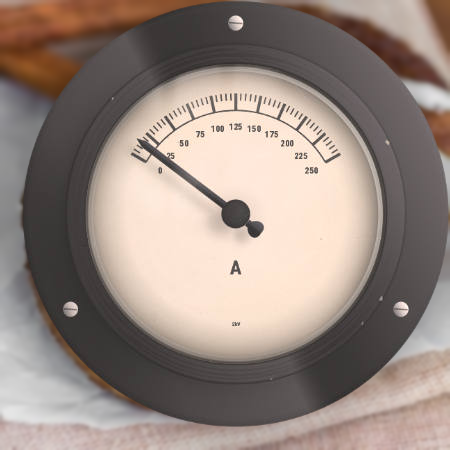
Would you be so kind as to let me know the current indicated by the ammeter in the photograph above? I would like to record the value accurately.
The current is 15 A
